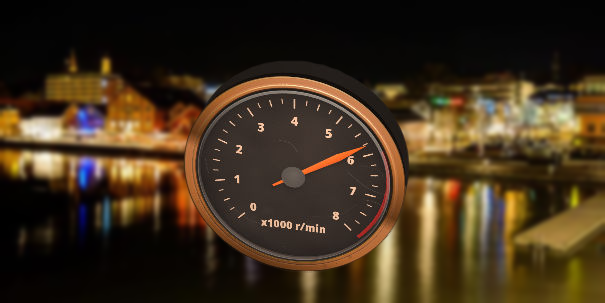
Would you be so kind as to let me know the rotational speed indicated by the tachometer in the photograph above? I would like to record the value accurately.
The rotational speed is 5750 rpm
